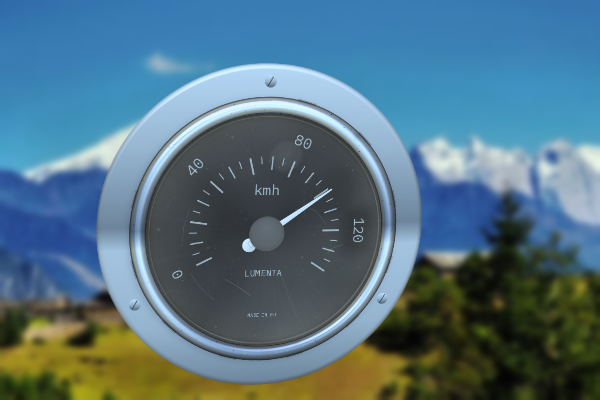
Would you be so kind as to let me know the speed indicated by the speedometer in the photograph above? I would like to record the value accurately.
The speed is 100 km/h
